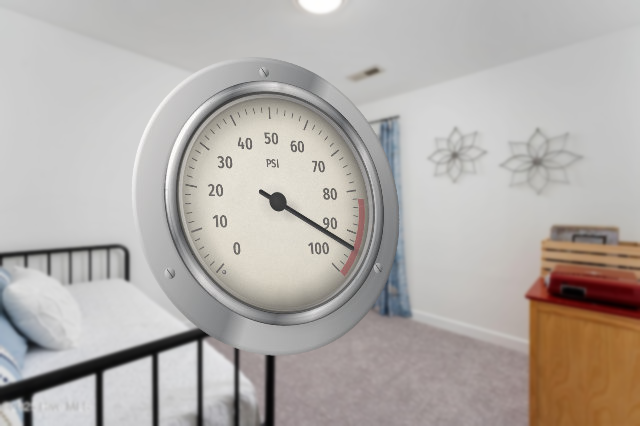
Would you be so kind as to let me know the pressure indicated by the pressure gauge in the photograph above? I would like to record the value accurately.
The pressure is 94 psi
